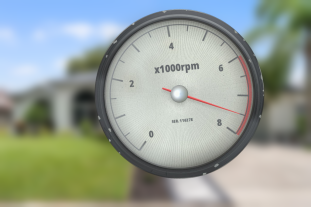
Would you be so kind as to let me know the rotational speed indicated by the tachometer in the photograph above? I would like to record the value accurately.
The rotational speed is 7500 rpm
